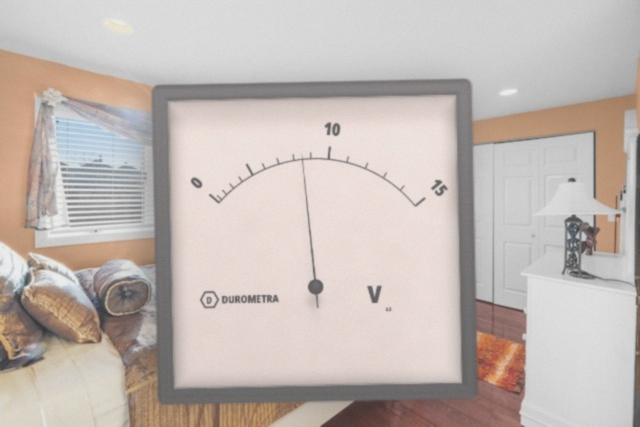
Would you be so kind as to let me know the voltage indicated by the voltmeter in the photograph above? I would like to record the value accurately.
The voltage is 8.5 V
